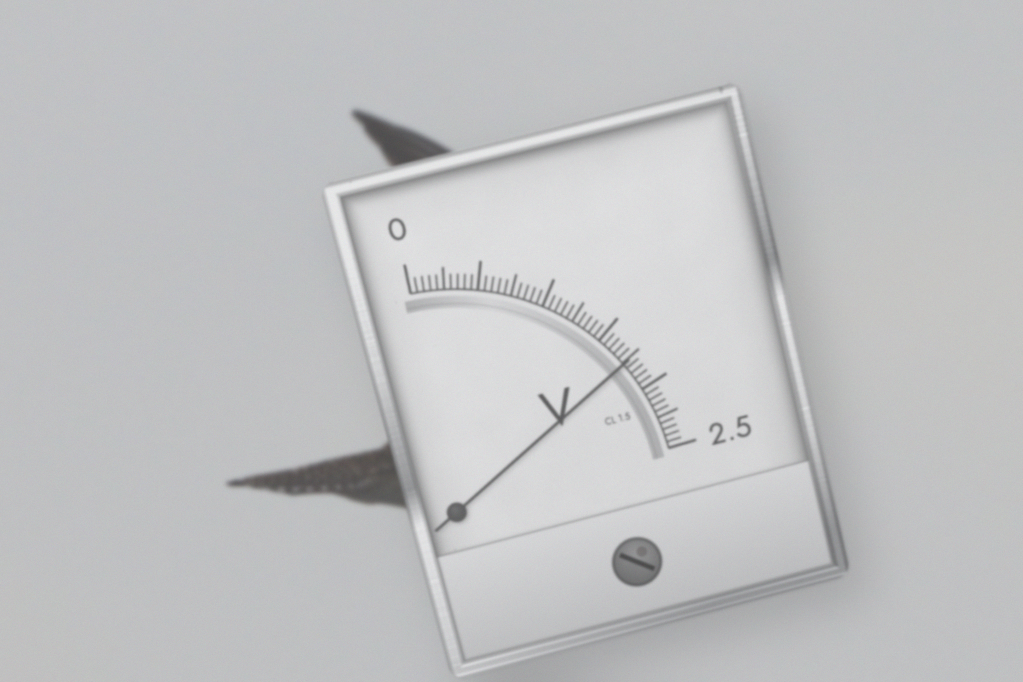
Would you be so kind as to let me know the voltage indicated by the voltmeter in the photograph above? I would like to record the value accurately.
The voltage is 1.75 V
